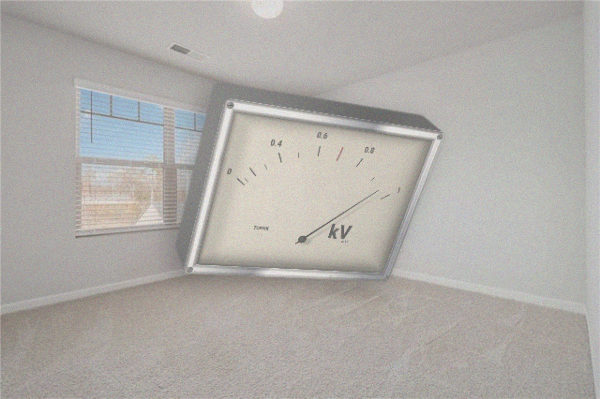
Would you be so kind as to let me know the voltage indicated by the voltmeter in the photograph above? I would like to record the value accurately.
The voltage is 0.95 kV
